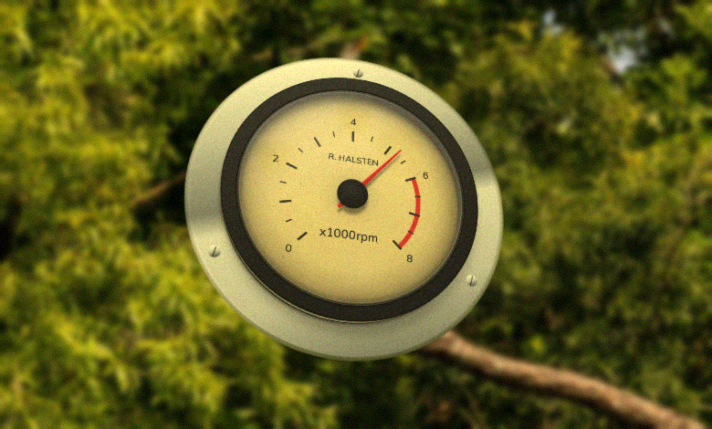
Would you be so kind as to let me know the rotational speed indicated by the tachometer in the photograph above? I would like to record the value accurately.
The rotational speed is 5250 rpm
